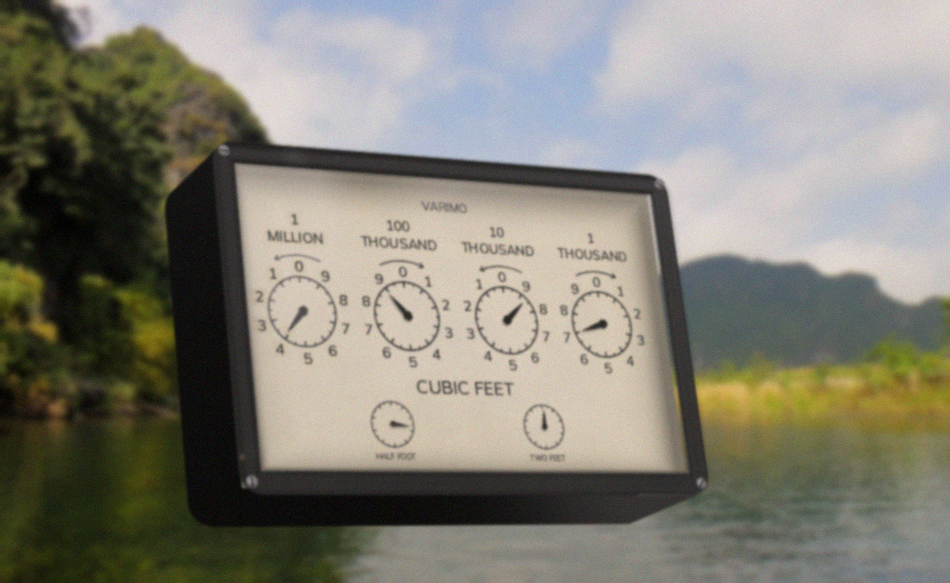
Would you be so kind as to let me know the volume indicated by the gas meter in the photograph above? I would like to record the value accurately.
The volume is 388700 ft³
